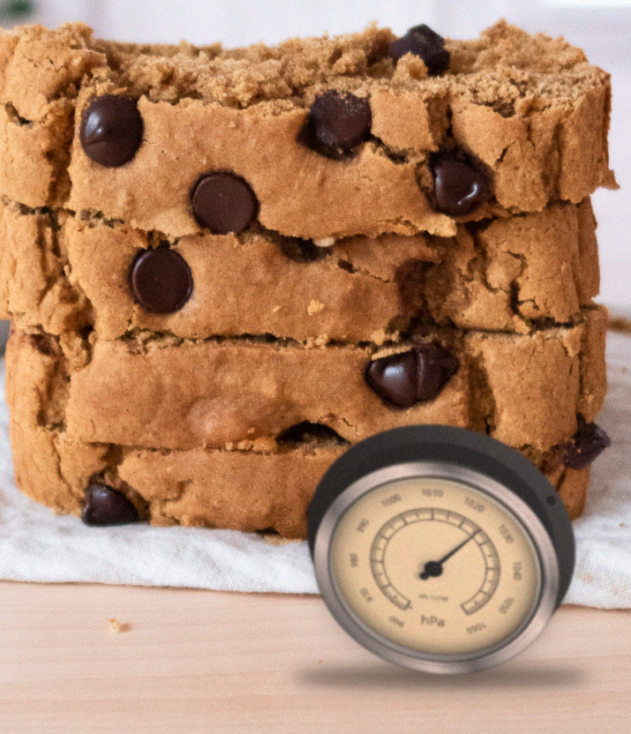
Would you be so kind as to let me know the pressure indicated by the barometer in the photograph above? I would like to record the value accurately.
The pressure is 1025 hPa
